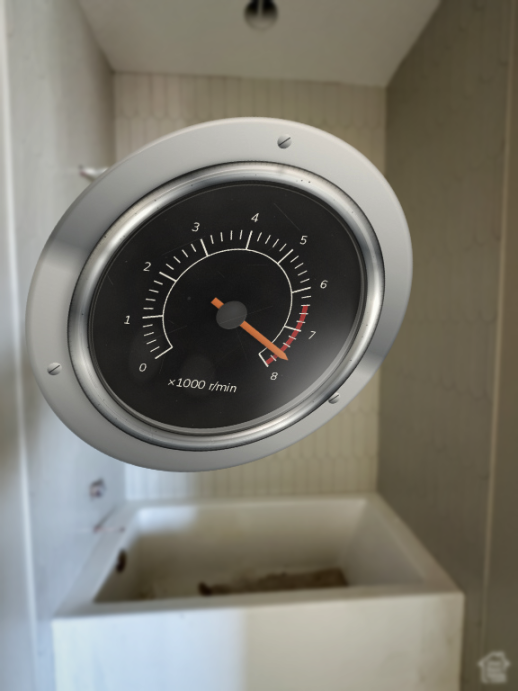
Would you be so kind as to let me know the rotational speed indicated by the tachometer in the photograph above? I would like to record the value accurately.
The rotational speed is 7600 rpm
